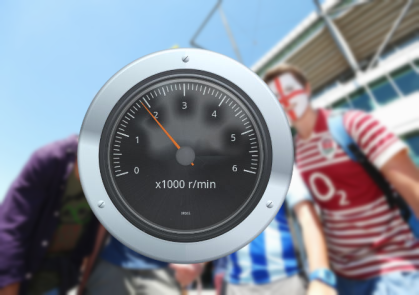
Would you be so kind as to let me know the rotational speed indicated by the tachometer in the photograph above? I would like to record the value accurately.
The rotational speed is 1900 rpm
